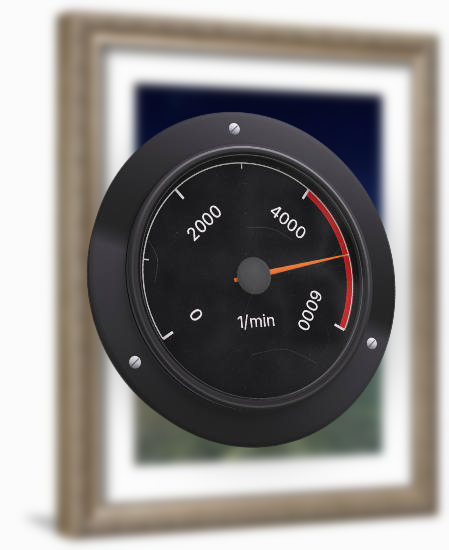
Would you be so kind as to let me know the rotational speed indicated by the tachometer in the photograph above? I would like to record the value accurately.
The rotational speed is 5000 rpm
